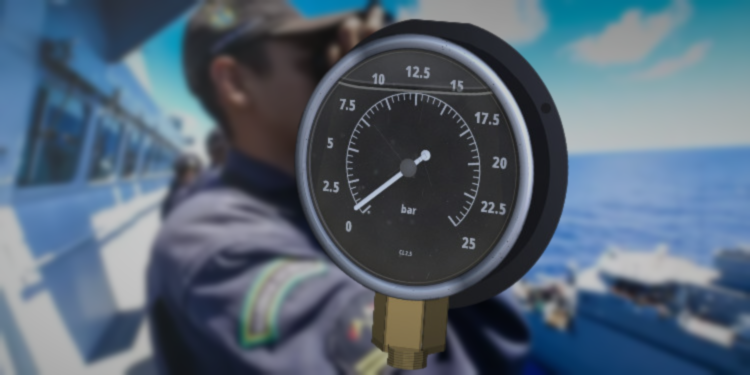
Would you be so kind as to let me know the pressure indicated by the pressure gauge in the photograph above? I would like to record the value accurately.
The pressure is 0.5 bar
